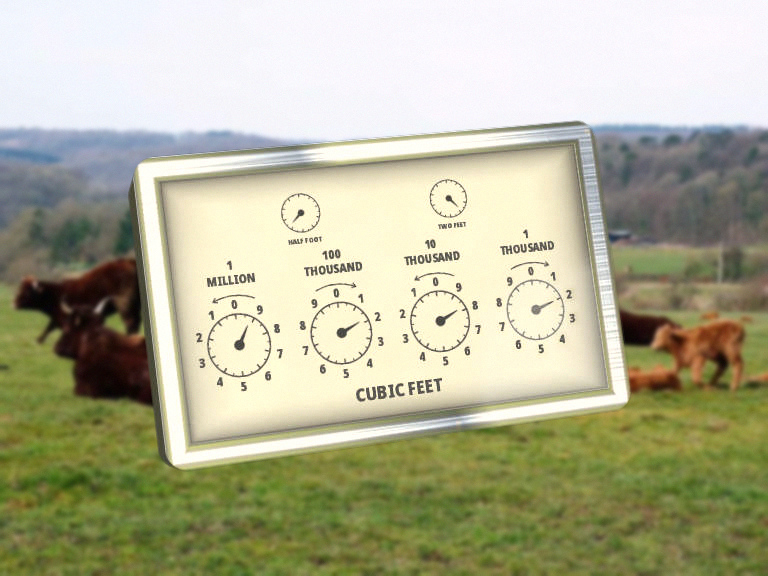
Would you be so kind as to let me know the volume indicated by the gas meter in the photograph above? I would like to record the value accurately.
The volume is 918200 ft³
